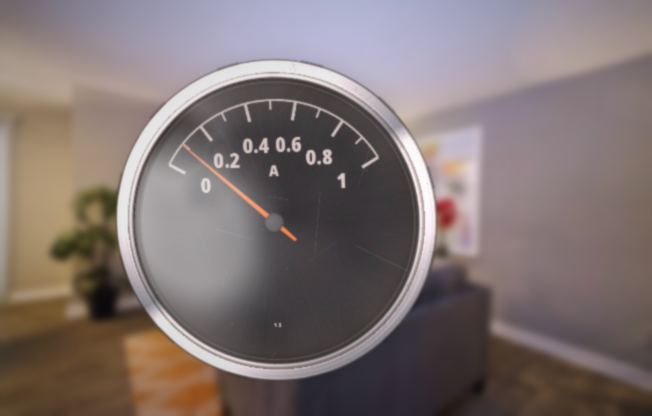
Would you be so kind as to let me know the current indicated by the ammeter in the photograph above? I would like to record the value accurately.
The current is 0.1 A
